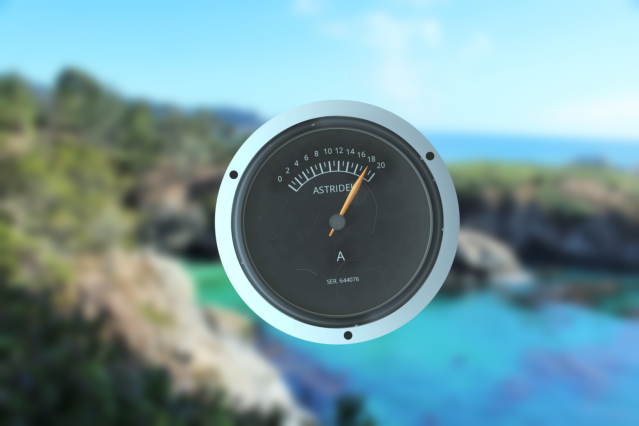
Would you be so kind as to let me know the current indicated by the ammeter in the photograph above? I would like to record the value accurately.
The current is 18 A
